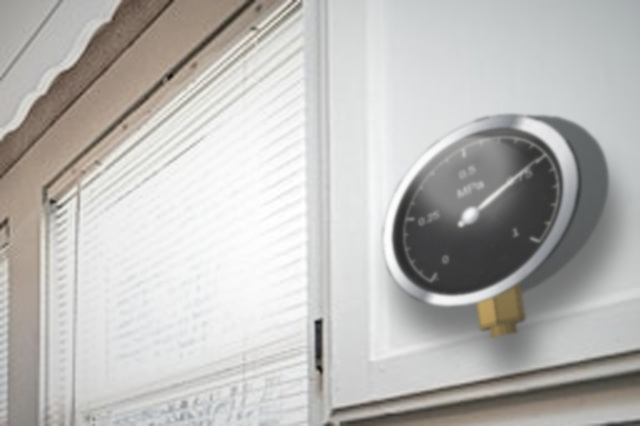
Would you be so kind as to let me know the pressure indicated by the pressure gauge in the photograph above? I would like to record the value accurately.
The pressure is 0.75 MPa
